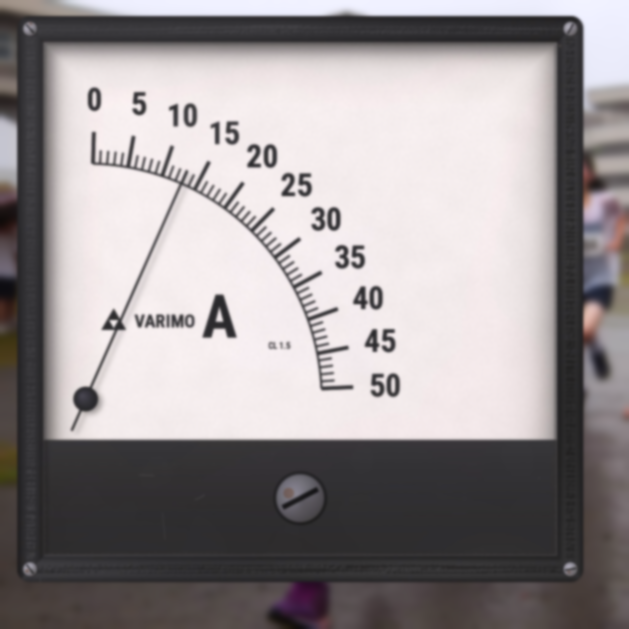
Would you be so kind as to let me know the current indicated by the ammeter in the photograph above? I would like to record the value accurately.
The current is 13 A
